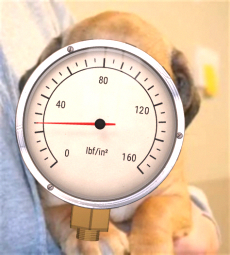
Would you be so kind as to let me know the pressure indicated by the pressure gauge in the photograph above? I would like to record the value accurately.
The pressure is 25 psi
